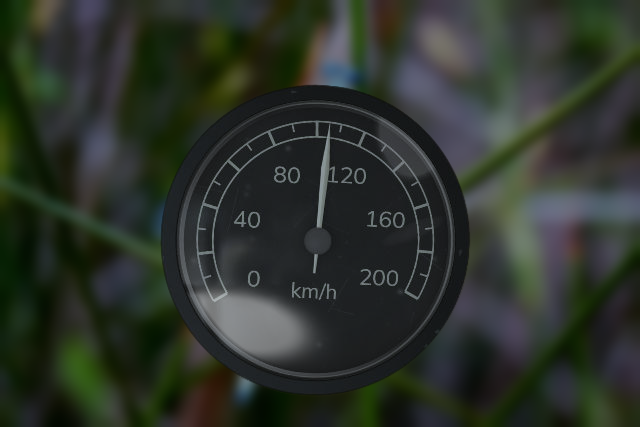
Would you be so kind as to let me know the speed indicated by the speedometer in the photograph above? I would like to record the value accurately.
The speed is 105 km/h
